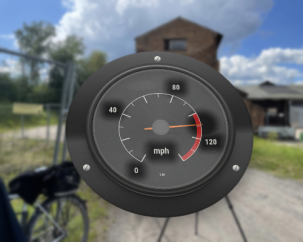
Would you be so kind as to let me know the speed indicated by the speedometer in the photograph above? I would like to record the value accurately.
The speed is 110 mph
